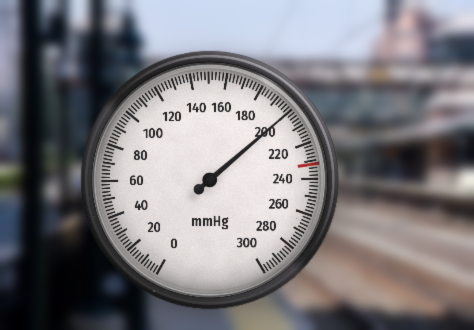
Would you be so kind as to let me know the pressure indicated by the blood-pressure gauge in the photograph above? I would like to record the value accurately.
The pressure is 200 mmHg
